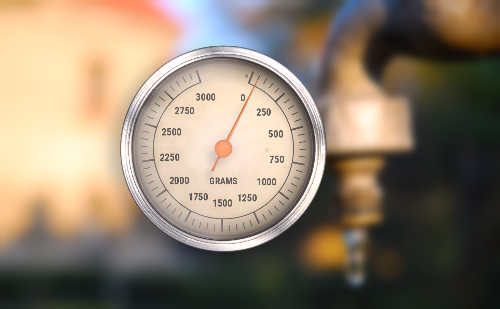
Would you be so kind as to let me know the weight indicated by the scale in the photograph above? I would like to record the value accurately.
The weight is 50 g
